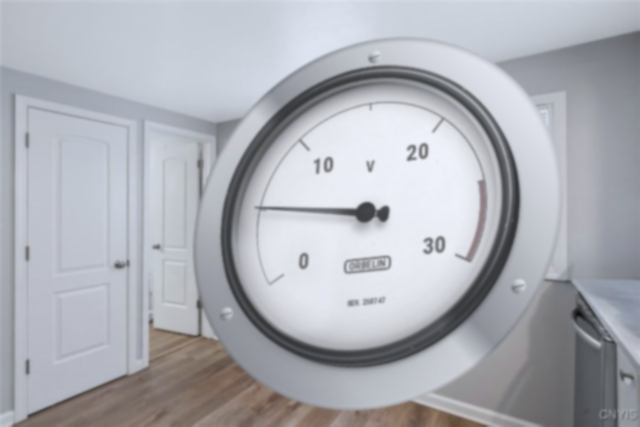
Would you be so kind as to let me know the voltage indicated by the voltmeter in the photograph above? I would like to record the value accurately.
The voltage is 5 V
